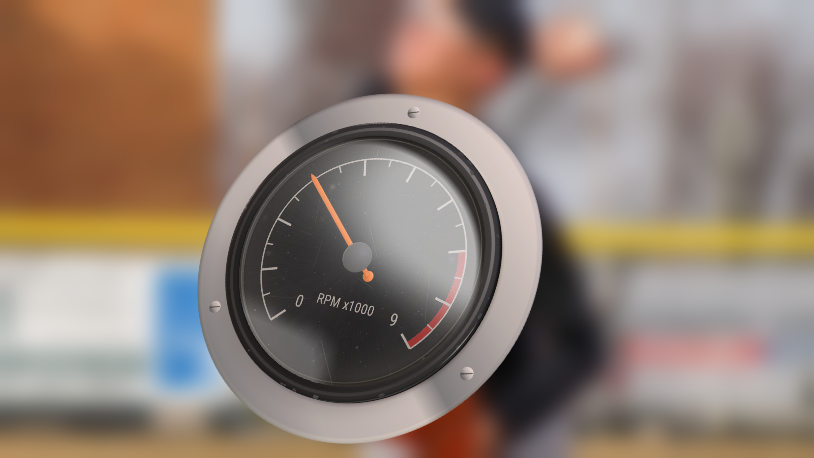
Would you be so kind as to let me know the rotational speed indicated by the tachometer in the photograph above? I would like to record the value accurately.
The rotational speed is 3000 rpm
